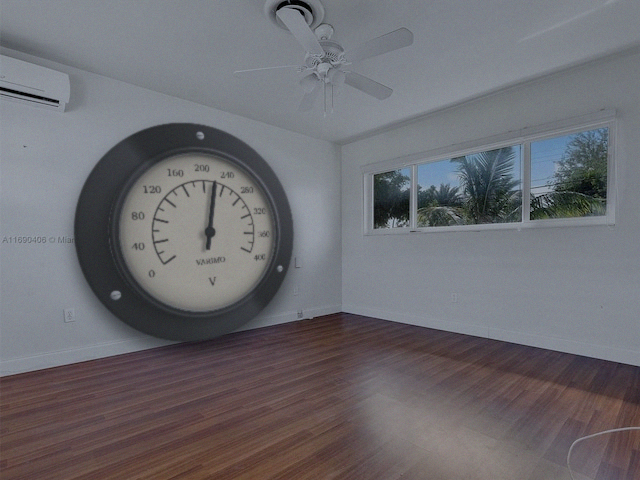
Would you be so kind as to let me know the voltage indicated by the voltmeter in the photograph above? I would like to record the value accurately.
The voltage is 220 V
